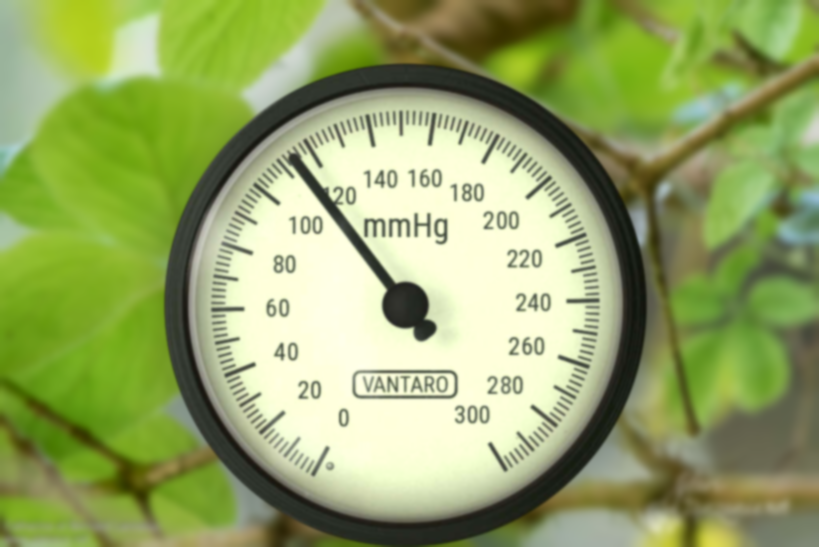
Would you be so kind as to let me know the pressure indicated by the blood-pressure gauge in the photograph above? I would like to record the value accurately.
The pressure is 114 mmHg
